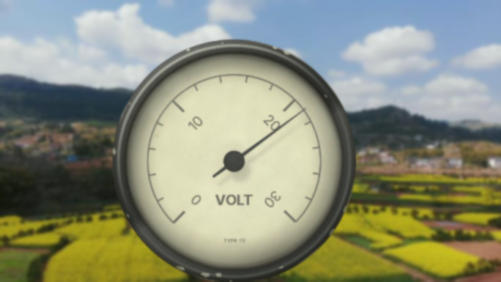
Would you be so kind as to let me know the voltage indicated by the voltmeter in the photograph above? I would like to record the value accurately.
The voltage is 21 V
